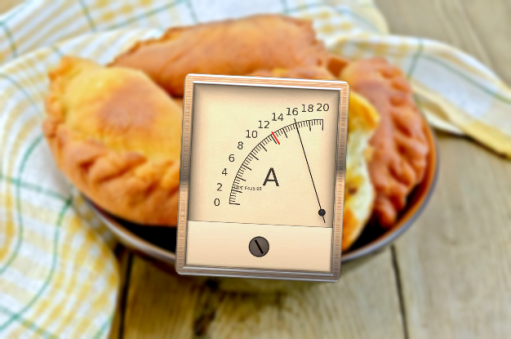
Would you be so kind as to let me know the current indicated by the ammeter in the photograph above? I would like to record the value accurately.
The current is 16 A
